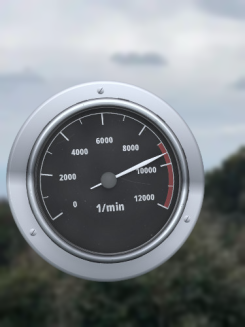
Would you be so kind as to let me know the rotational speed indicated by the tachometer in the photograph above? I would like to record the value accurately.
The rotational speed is 9500 rpm
